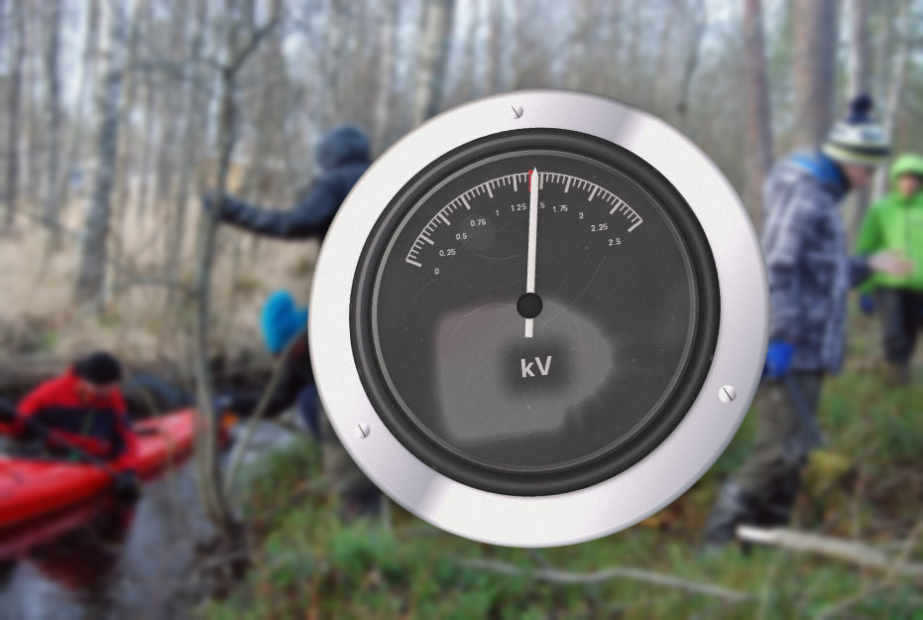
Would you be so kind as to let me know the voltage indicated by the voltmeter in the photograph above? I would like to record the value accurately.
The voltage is 1.45 kV
